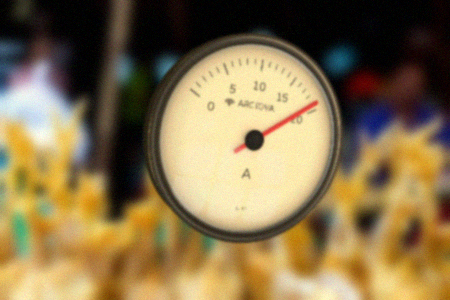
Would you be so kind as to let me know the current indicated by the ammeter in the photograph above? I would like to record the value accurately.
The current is 19 A
